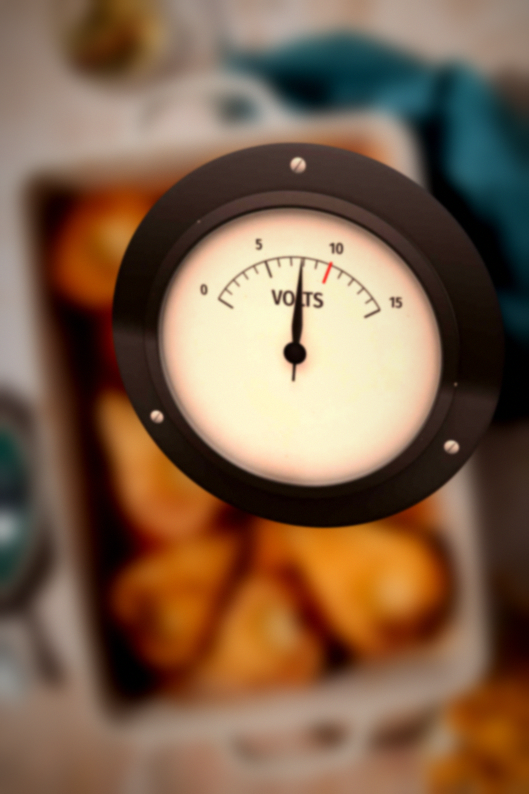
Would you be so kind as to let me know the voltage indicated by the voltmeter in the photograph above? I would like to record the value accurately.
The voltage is 8 V
